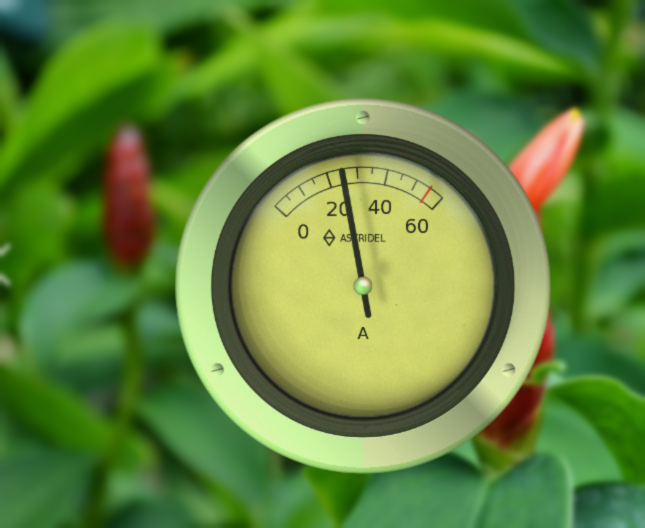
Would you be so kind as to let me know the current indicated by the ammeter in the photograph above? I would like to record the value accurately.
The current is 25 A
